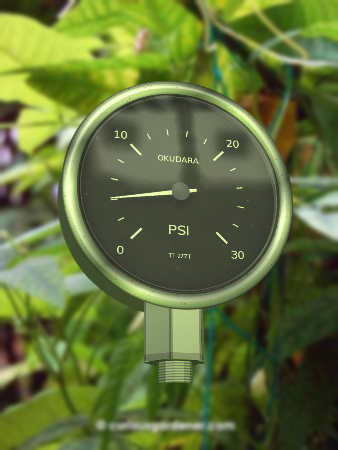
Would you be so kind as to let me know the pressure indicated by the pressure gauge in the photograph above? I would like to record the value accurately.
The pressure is 4 psi
